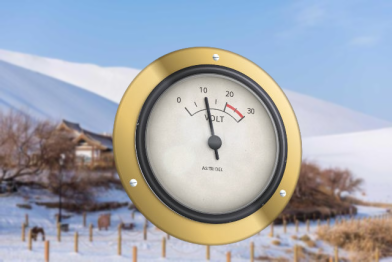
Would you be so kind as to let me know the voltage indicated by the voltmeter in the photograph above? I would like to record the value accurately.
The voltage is 10 V
